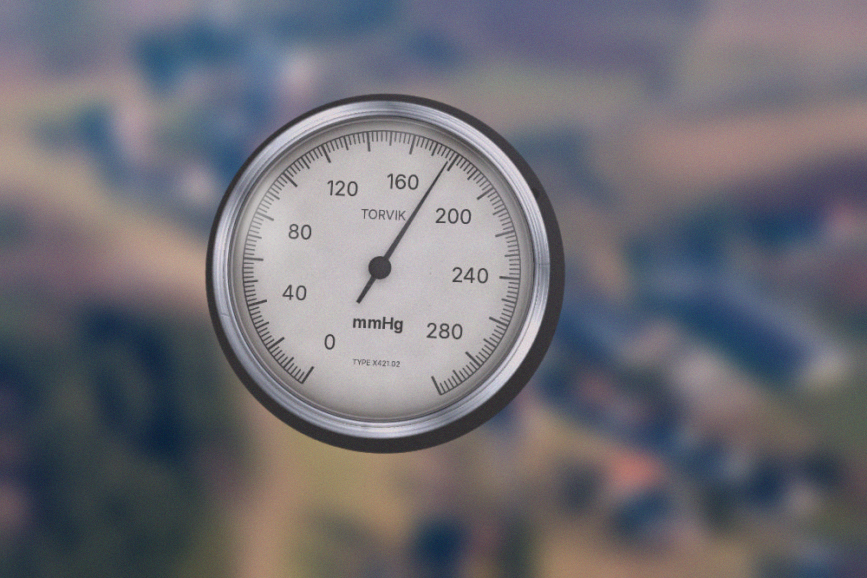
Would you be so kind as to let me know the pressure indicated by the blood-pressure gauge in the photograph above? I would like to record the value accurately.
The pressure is 178 mmHg
